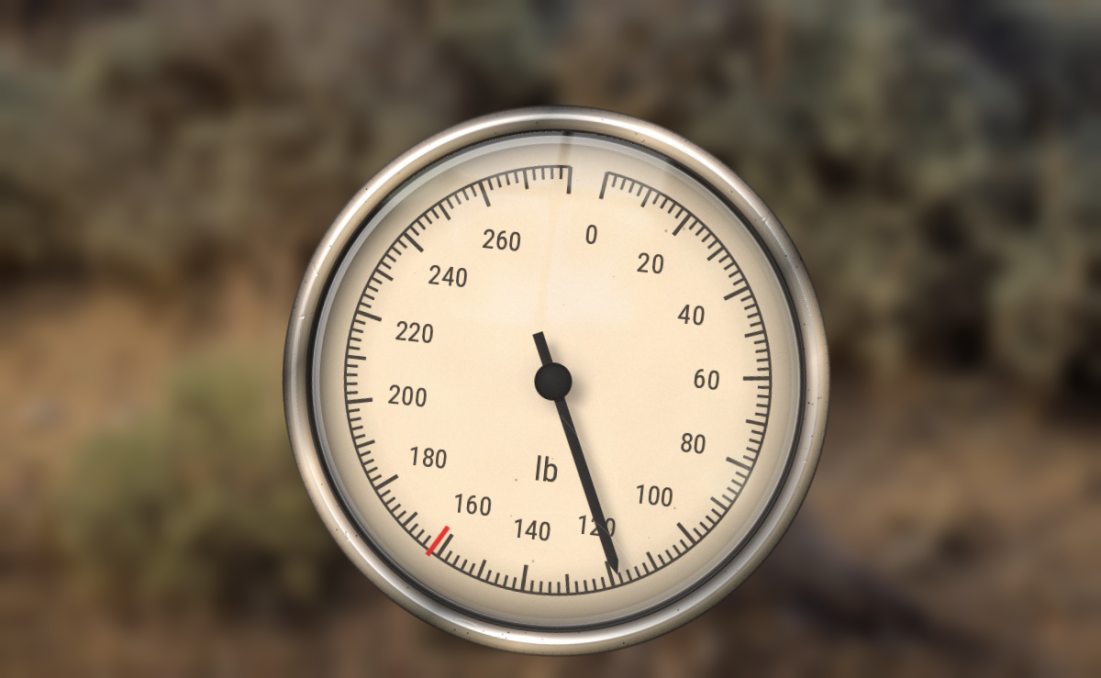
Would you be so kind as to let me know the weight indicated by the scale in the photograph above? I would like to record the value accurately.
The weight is 118 lb
